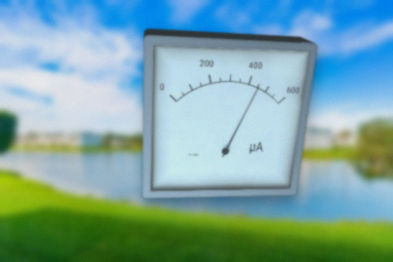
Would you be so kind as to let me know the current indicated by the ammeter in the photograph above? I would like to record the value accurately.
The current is 450 µA
